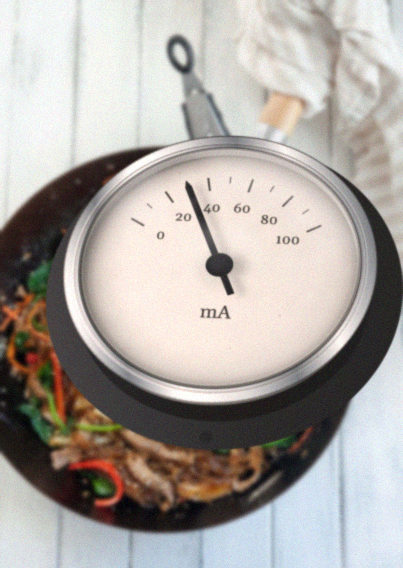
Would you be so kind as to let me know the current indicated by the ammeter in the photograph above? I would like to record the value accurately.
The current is 30 mA
